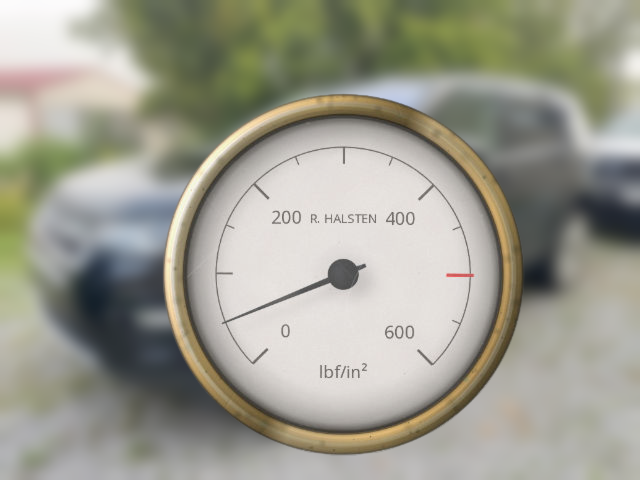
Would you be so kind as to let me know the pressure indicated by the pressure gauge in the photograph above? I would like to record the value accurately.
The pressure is 50 psi
